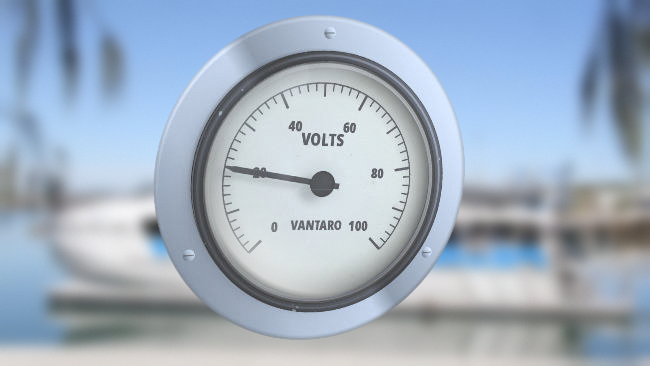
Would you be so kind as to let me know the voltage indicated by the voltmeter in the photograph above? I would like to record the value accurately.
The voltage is 20 V
